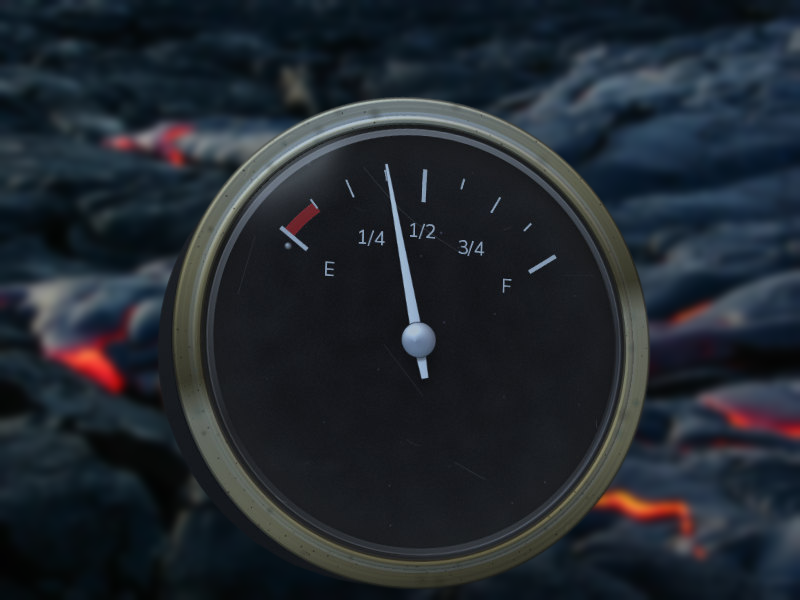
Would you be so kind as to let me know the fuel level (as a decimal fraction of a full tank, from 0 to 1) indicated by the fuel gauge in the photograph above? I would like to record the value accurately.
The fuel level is 0.375
